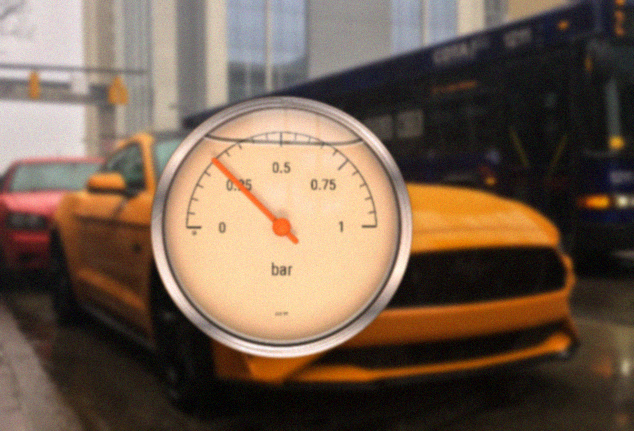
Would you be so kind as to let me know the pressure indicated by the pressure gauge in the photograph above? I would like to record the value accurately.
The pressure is 0.25 bar
